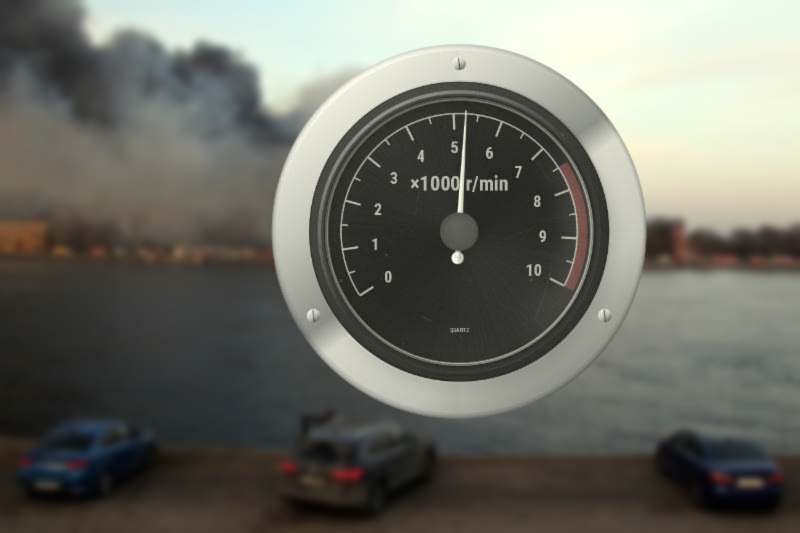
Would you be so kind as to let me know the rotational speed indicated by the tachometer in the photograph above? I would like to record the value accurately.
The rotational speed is 5250 rpm
